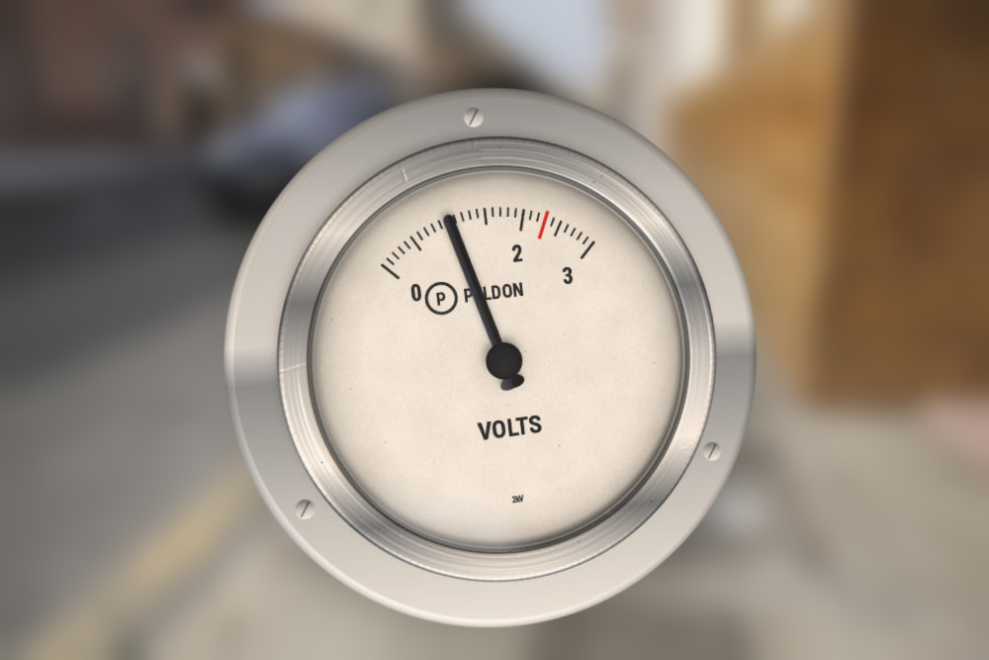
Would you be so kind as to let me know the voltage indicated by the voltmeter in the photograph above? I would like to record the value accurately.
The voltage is 1 V
